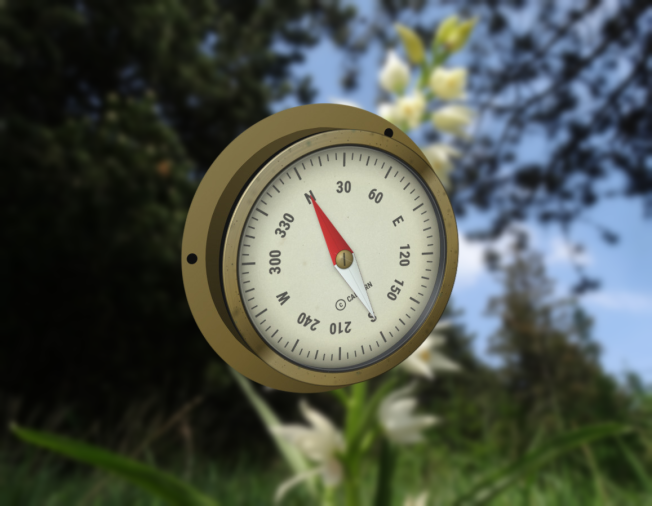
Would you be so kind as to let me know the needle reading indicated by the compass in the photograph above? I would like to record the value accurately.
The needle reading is 0 °
